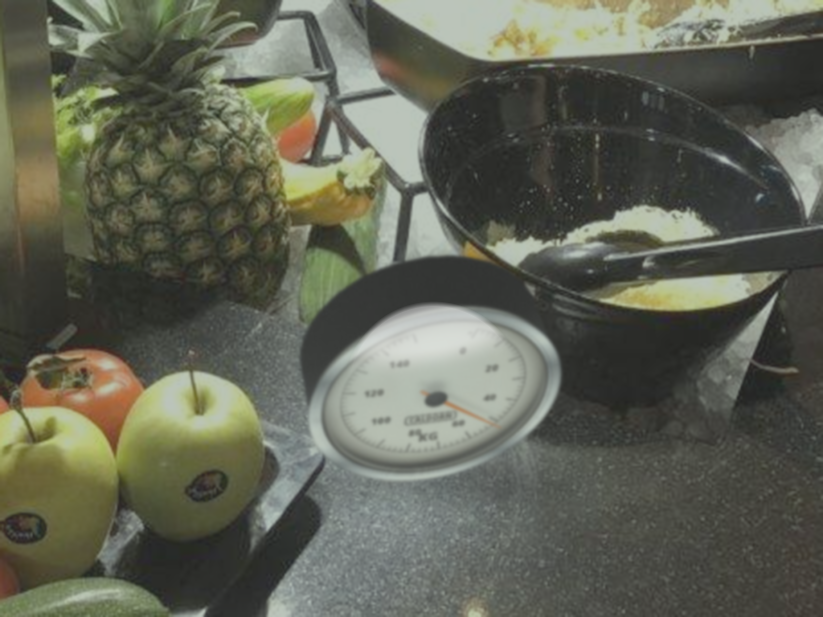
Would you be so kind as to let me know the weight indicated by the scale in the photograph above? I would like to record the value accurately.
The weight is 50 kg
